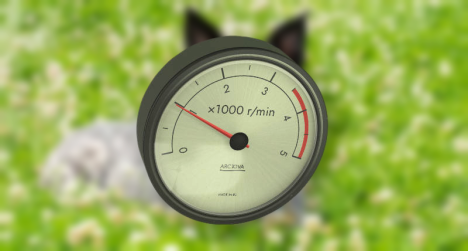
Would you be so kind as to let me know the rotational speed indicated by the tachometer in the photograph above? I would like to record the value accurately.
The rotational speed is 1000 rpm
